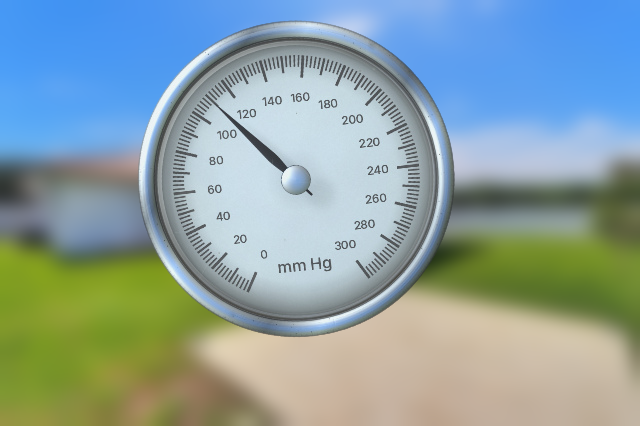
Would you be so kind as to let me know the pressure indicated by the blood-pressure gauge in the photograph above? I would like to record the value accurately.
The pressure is 110 mmHg
